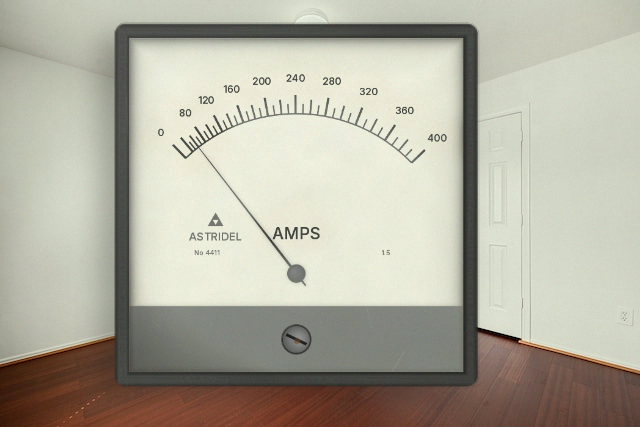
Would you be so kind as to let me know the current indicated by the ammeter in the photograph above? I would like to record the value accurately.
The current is 60 A
